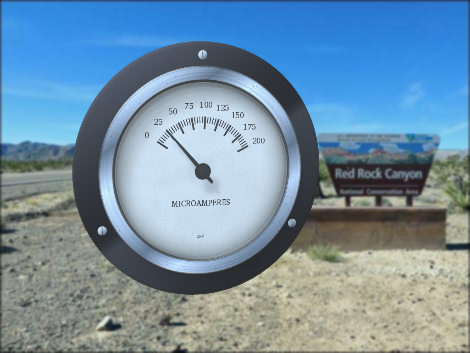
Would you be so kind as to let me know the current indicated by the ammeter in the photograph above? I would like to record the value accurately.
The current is 25 µA
